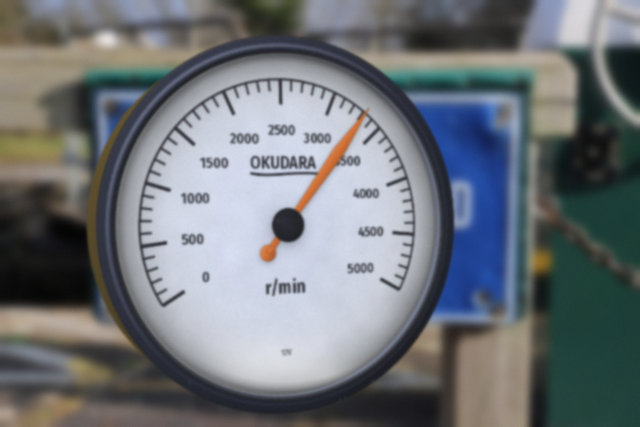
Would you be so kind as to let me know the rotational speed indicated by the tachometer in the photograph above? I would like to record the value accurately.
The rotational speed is 3300 rpm
